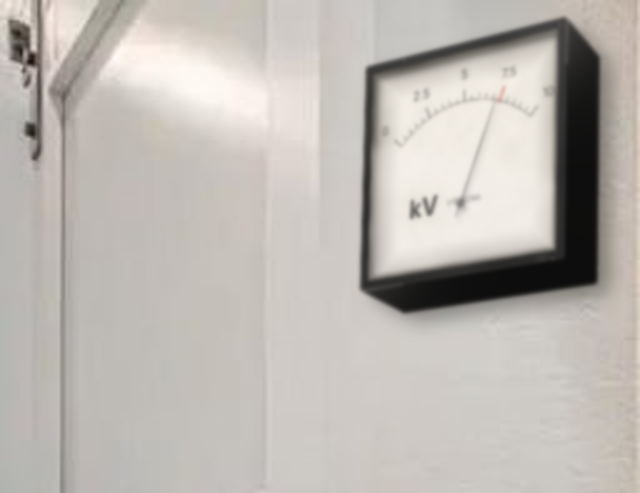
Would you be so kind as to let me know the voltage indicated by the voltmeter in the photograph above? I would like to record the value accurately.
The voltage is 7.5 kV
